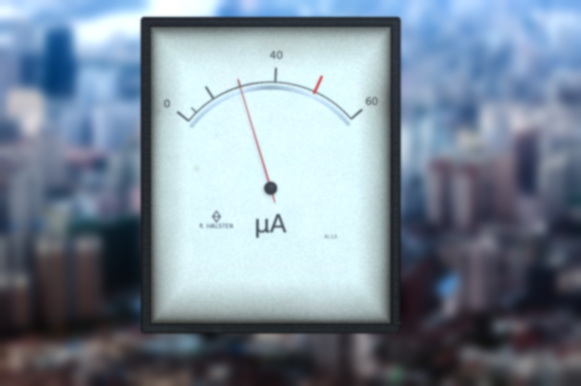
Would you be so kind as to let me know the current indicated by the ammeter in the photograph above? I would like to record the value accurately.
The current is 30 µA
